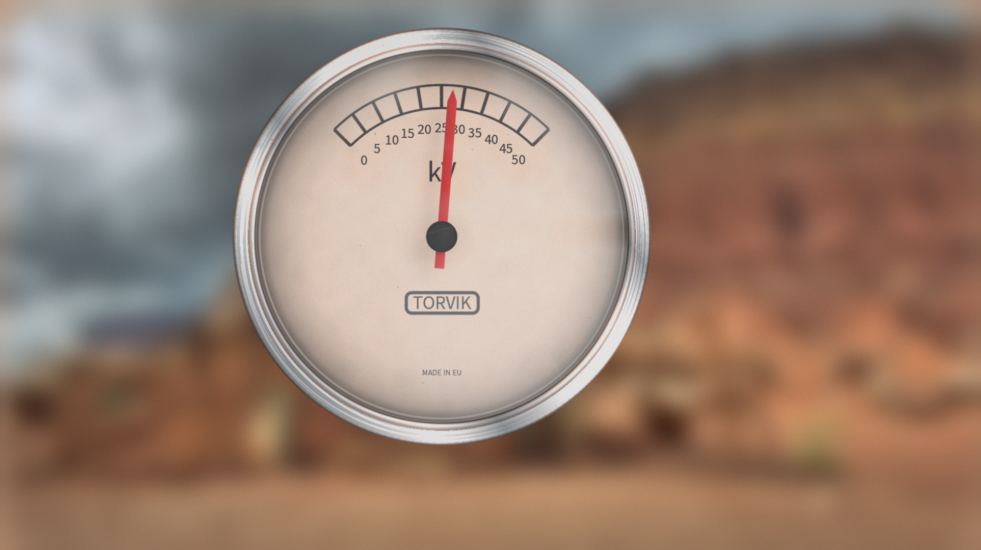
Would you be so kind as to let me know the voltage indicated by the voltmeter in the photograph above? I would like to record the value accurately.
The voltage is 27.5 kV
